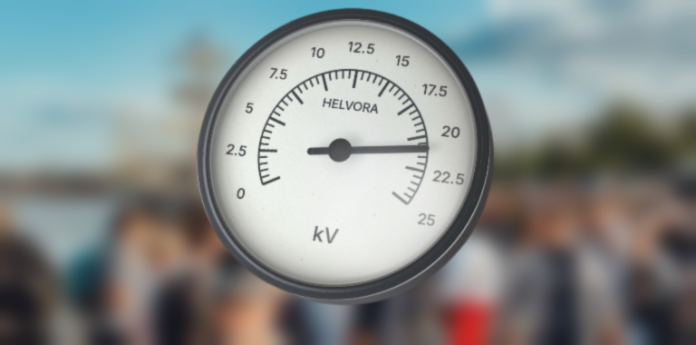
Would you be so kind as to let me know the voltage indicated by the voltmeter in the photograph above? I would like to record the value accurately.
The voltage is 21 kV
